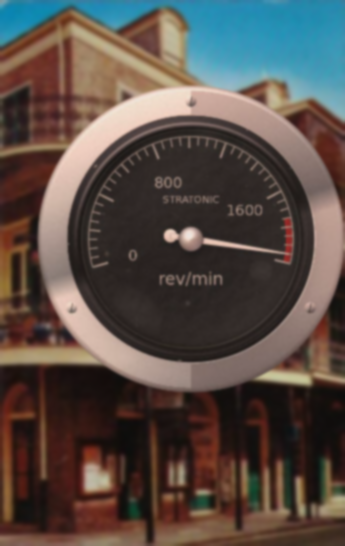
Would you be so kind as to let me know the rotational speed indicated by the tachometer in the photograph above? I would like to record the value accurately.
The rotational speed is 1950 rpm
